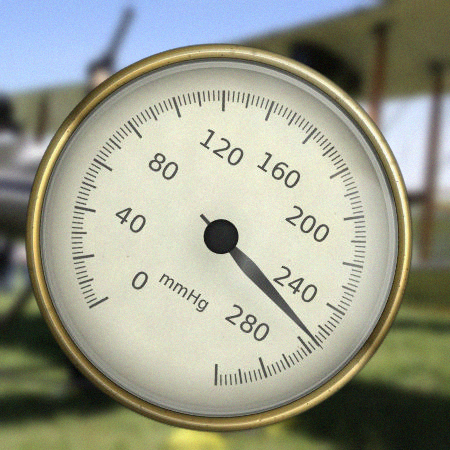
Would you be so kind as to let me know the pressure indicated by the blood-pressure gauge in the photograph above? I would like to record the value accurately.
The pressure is 256 mmHg
